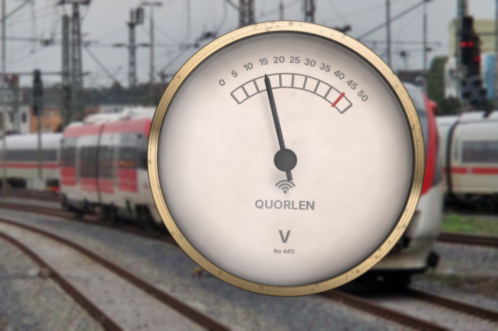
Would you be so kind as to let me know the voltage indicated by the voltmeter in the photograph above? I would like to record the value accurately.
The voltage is 15 V
